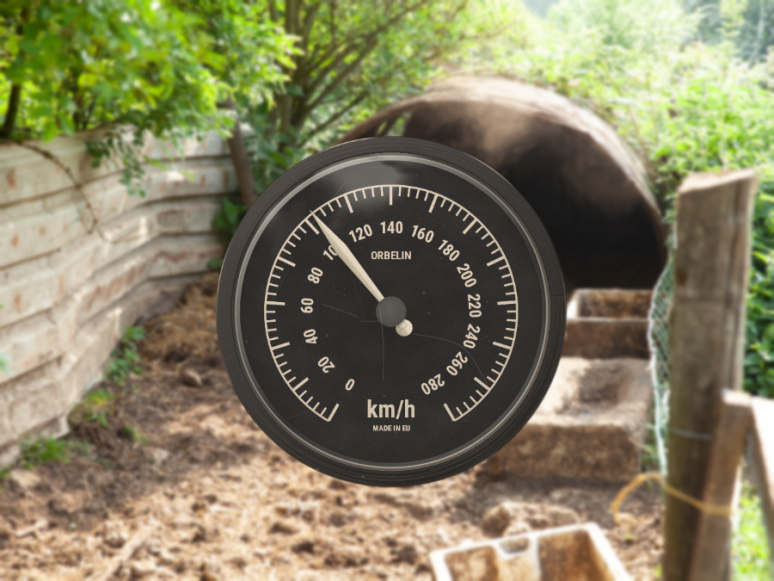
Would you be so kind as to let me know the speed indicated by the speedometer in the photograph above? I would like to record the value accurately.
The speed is 104 km/h
